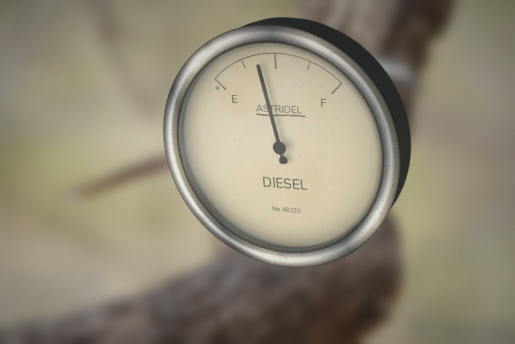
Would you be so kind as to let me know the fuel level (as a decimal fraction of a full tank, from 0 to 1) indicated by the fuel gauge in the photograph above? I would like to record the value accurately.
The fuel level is 0.375
